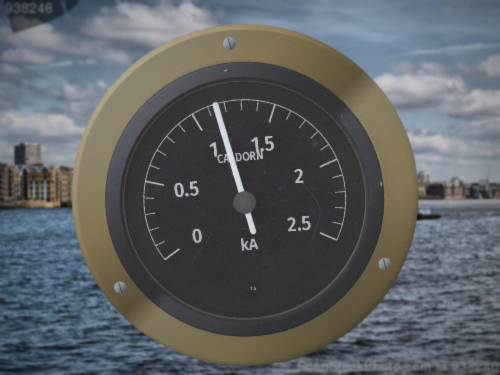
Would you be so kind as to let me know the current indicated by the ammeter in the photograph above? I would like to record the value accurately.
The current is 1.15 kA
